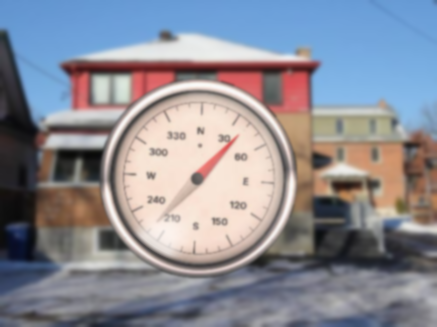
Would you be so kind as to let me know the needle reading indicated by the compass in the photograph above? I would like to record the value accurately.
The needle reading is 40 °
